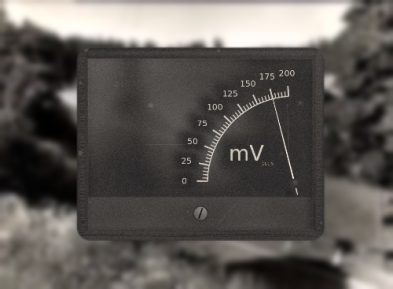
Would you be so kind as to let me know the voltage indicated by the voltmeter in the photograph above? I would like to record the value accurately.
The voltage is 175 mV
